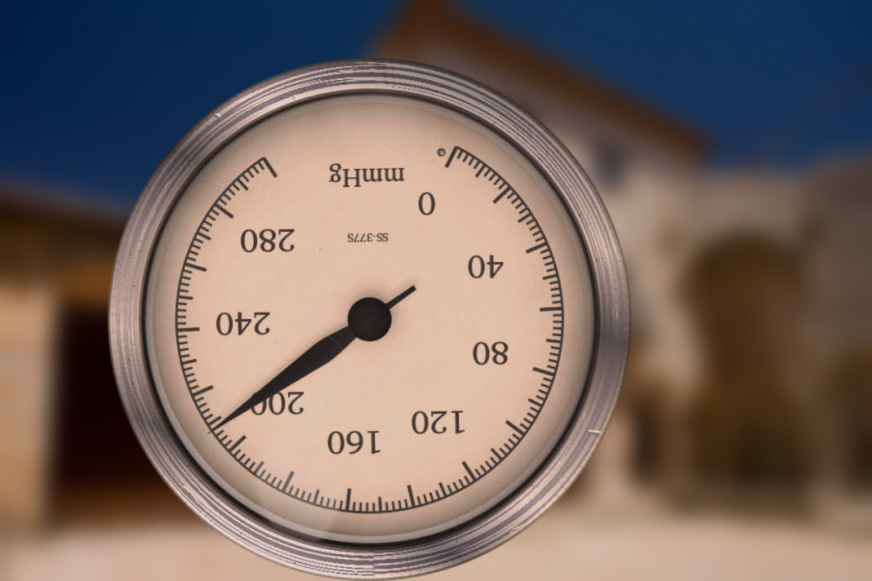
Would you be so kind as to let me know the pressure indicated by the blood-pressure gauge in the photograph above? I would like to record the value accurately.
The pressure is 208 mmHg
